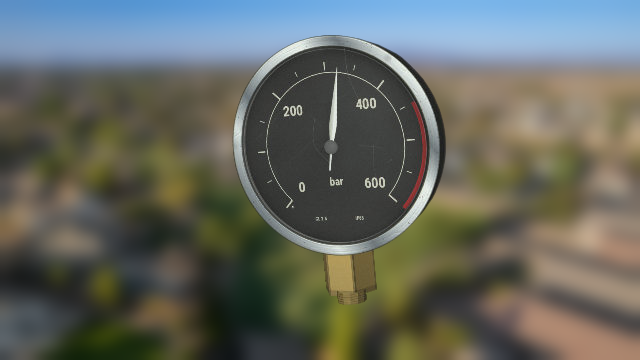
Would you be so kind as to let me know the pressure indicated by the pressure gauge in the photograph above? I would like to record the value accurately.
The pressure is 325 bar
